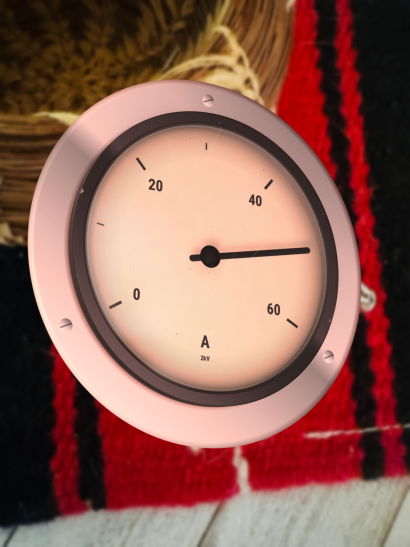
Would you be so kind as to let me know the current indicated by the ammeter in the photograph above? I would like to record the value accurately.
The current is 50 A
